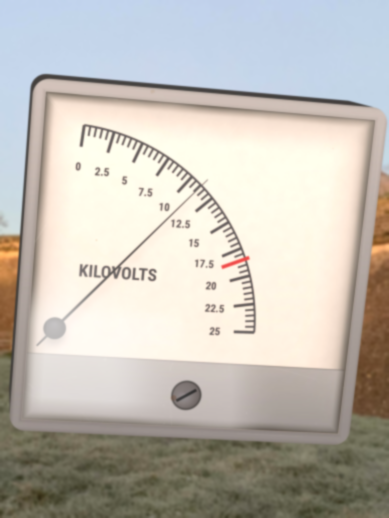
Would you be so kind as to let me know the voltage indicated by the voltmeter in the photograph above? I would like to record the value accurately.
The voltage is 11 kV
